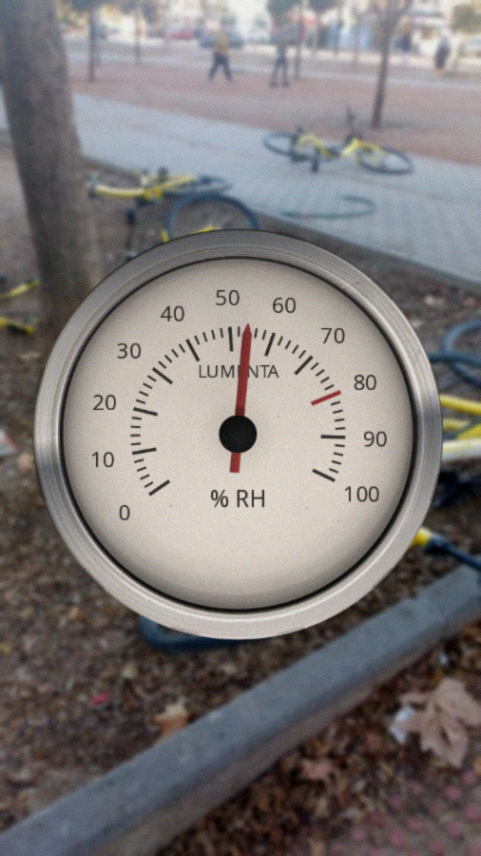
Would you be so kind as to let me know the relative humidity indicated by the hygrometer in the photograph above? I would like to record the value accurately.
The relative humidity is 54 %
